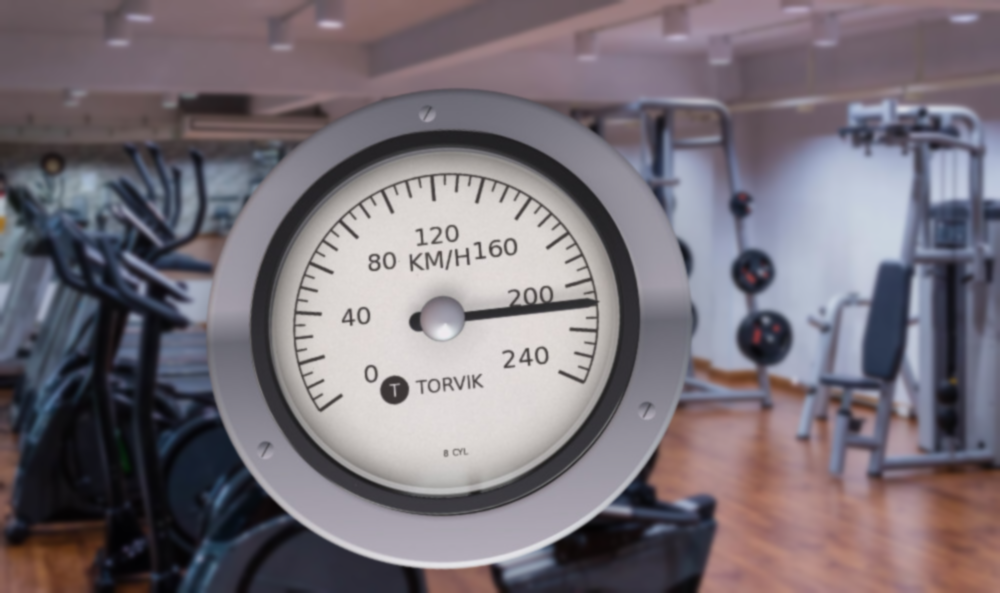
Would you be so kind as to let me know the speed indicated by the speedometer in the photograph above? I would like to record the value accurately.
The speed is 210 km/h
